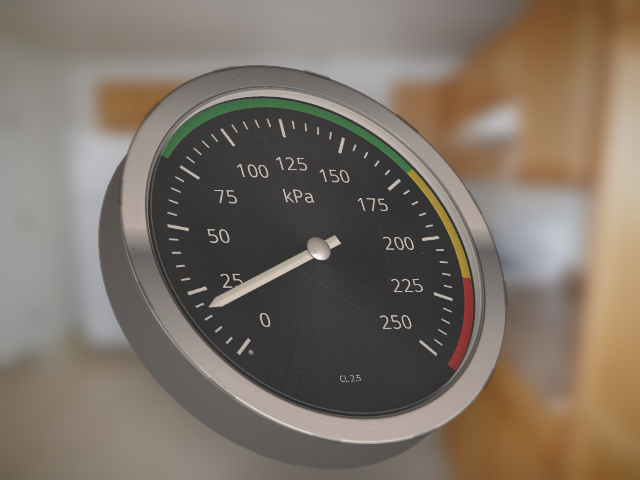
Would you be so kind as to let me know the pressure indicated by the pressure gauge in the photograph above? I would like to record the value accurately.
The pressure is 17.5 kPa
